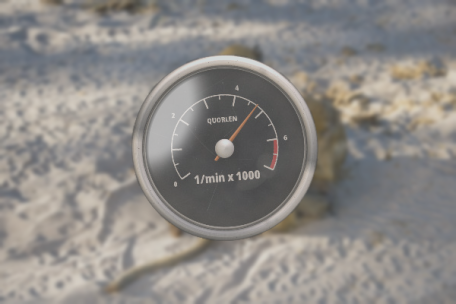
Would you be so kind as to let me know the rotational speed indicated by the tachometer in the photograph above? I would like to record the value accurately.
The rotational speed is 4750 rpm
